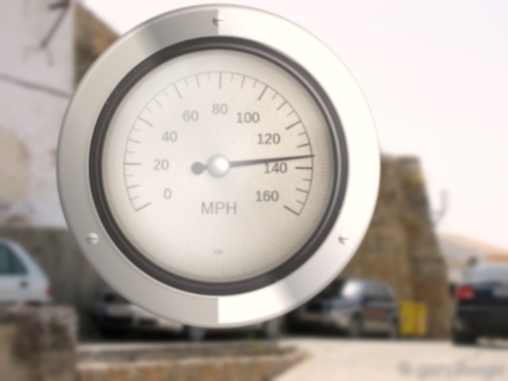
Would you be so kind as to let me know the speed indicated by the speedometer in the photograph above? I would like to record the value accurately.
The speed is 135 mph
